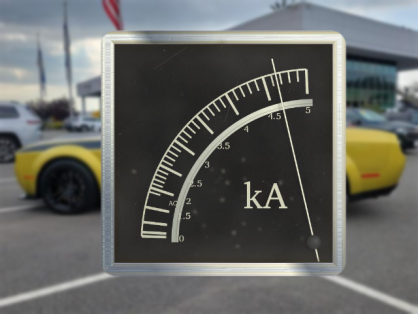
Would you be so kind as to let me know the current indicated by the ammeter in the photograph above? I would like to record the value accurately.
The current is 4.65 kA
